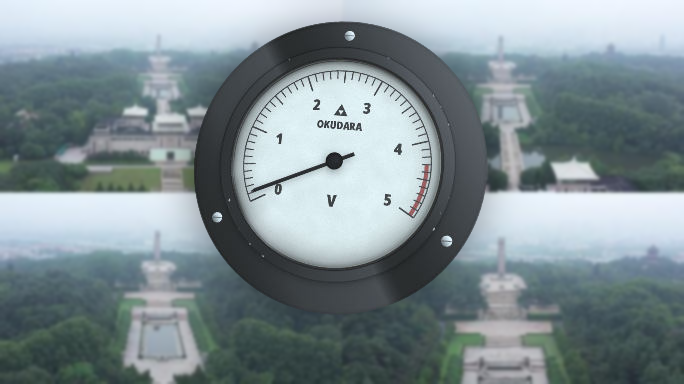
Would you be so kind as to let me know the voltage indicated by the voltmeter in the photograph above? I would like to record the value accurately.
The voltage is 0.1 V
